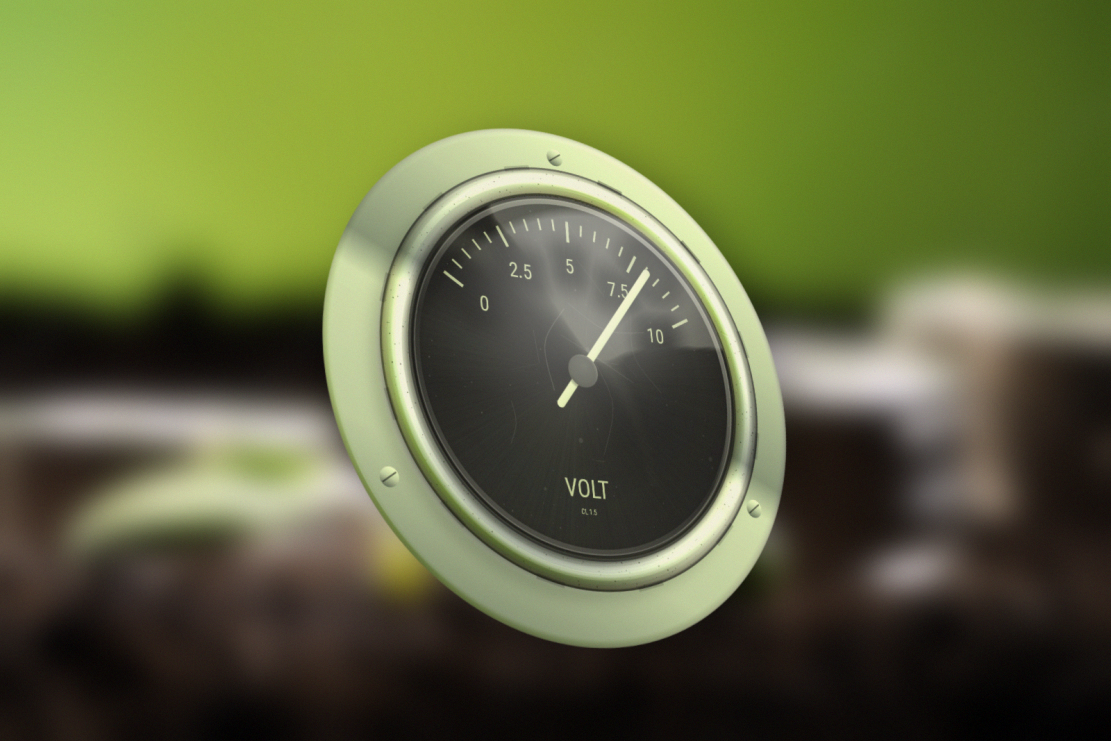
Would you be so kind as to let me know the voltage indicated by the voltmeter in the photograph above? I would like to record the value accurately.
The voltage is 8 V
